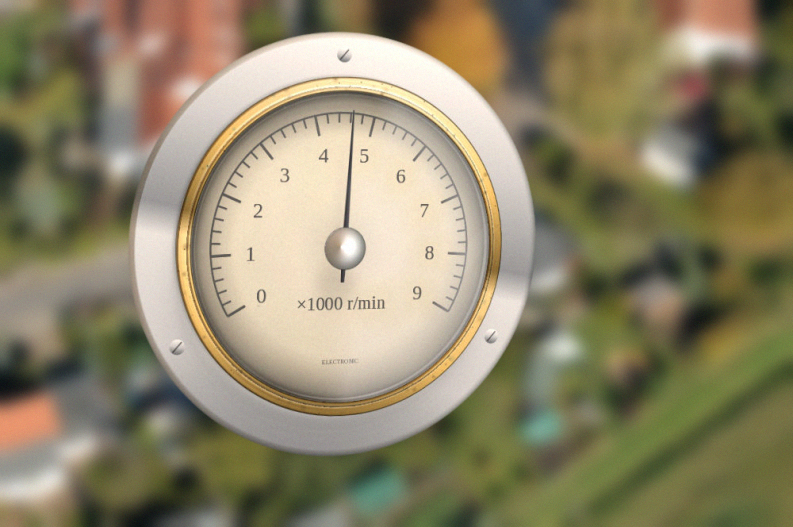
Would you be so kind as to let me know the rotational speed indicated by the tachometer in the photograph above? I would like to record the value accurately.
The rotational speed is 4600 rpm
